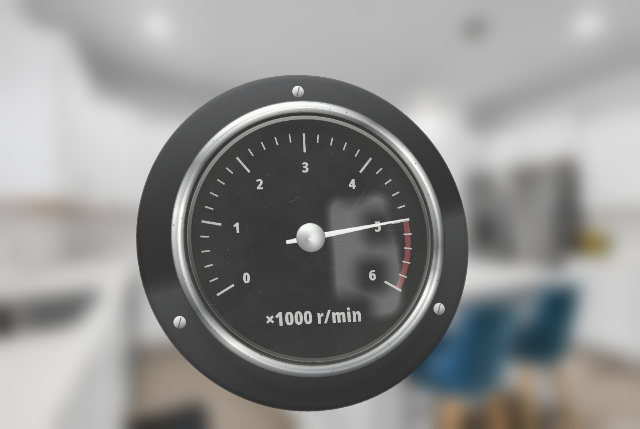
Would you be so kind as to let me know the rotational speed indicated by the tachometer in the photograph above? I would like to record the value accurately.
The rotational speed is 5000 rpm
